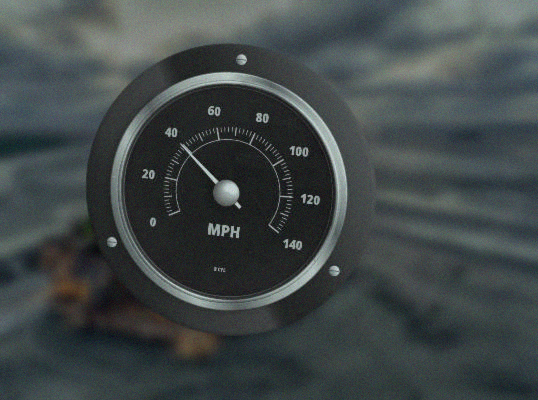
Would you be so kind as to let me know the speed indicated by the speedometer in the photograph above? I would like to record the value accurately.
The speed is 40 mph
